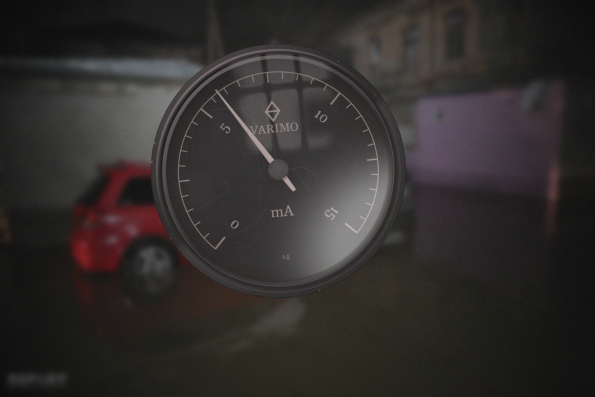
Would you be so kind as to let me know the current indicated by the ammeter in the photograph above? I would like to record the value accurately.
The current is 5.75 mA
